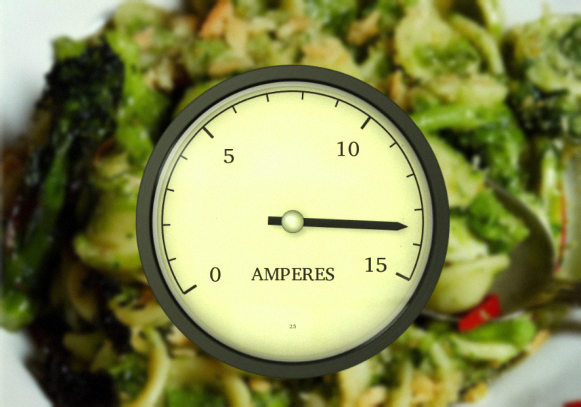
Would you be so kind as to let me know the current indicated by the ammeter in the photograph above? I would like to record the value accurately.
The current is 13.5 A
